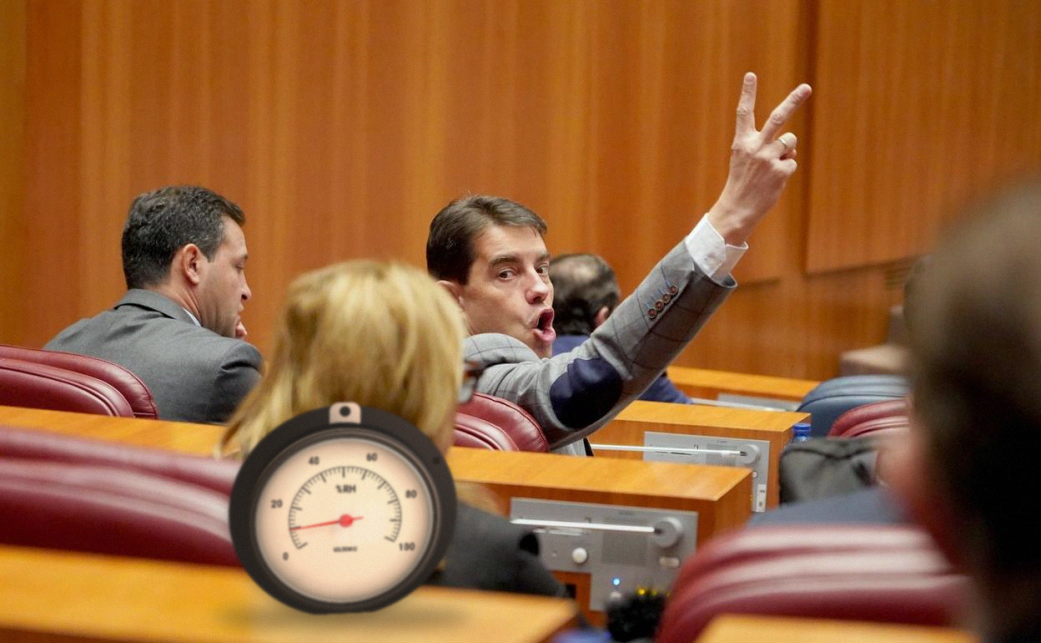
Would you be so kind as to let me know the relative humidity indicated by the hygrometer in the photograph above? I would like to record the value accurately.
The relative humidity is 10 %
